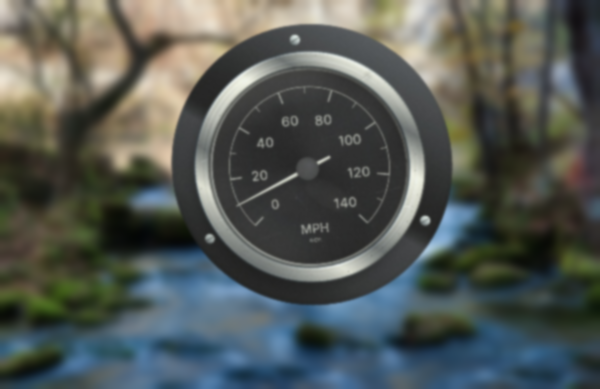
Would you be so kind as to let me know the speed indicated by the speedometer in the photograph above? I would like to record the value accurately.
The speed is 10 mph
